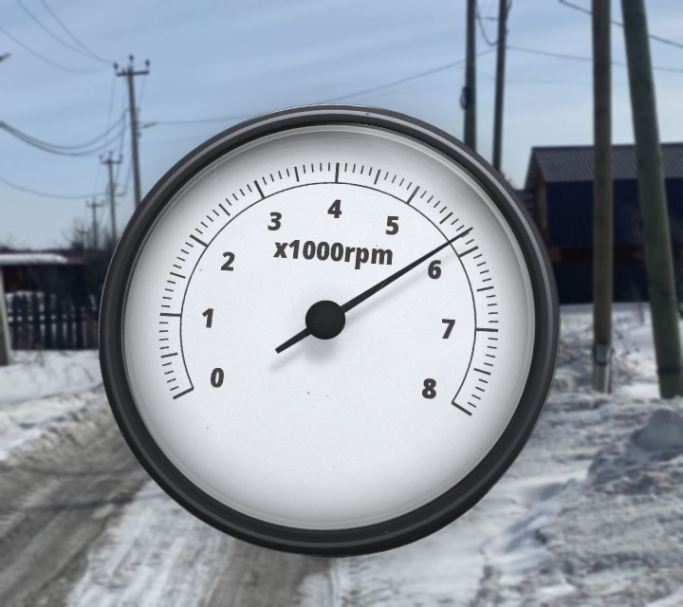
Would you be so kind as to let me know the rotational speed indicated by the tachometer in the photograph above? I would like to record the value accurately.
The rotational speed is 5800 rpm
